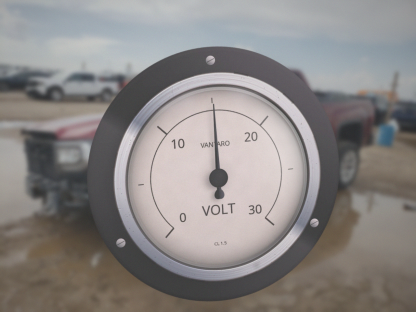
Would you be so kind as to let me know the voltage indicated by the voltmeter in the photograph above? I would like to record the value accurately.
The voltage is 15 V
